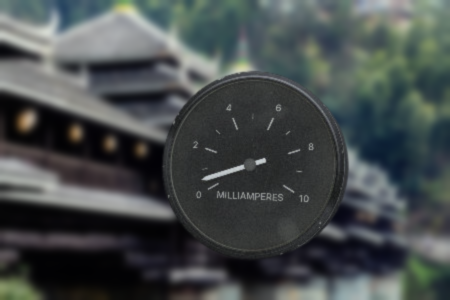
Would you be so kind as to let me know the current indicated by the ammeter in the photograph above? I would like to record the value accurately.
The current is 0.5 mA
